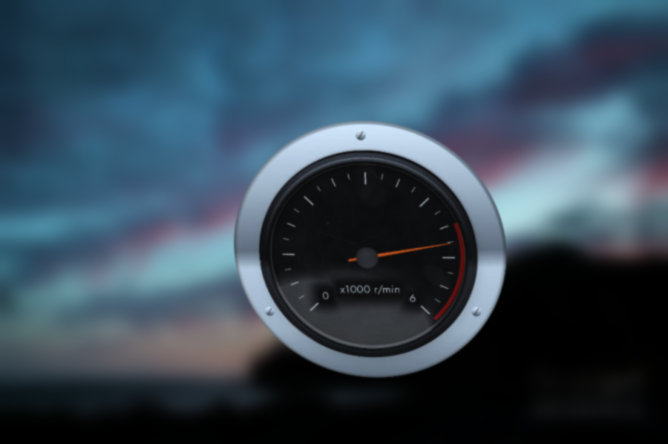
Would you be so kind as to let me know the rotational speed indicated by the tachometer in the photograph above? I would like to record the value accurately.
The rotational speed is 4750 rpm
